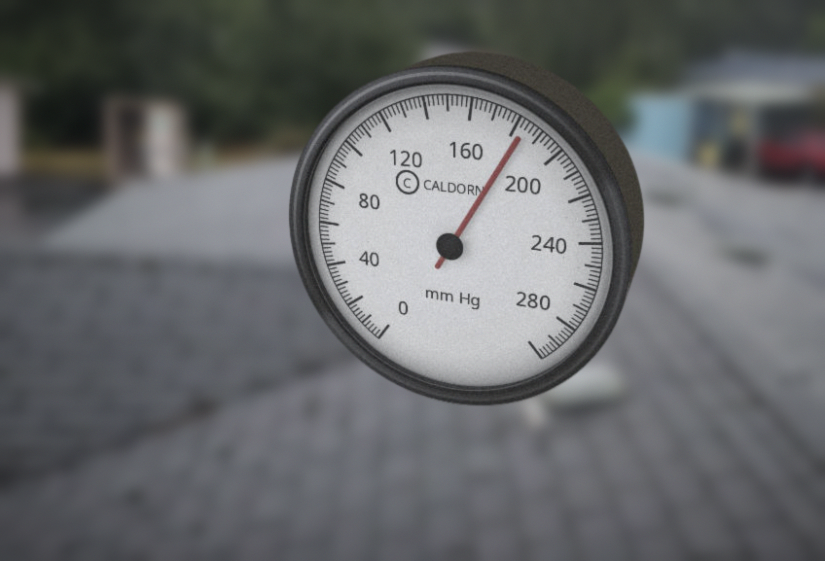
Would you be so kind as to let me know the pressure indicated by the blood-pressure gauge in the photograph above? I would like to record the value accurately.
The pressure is 184 mmHg
